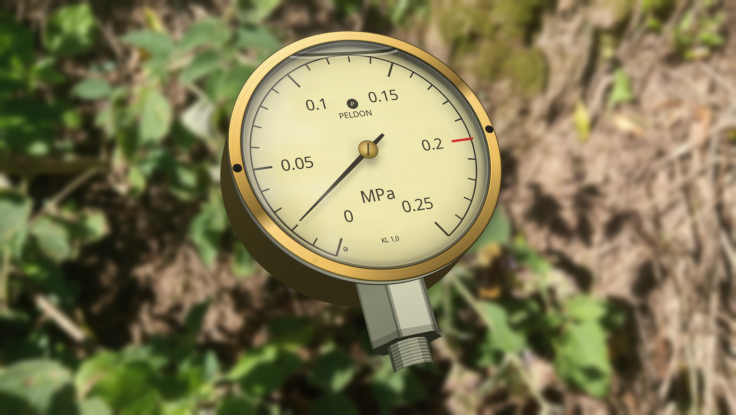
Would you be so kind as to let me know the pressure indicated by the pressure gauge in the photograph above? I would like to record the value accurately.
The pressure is 0.02 MPa
